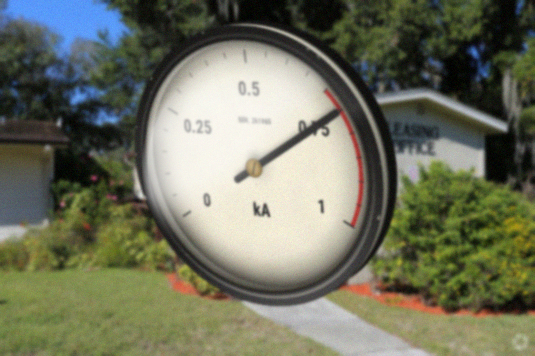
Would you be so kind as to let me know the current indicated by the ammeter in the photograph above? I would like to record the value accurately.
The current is 0.75 kA
